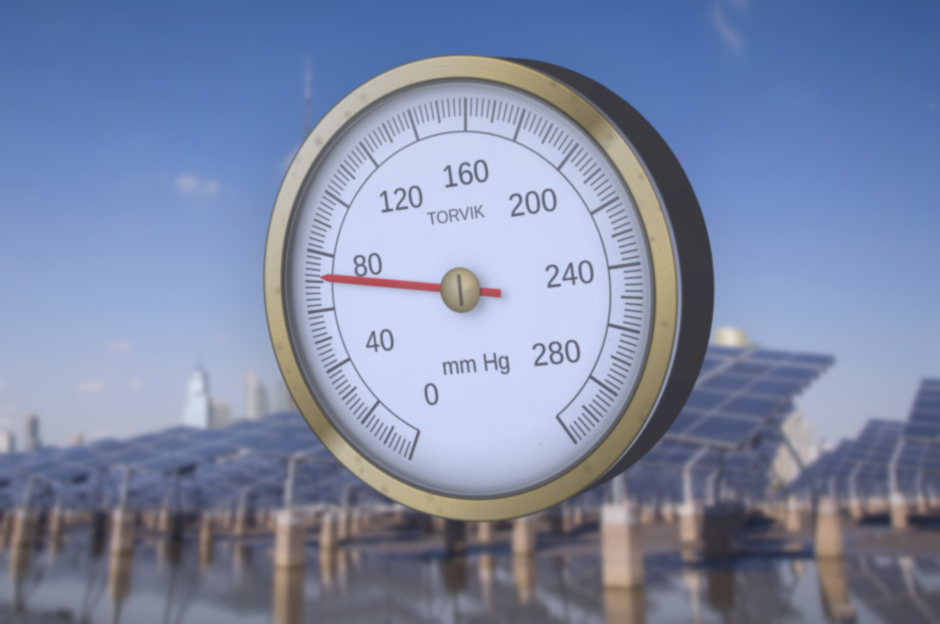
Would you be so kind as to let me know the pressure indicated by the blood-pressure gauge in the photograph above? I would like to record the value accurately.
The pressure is 72 mmHg
